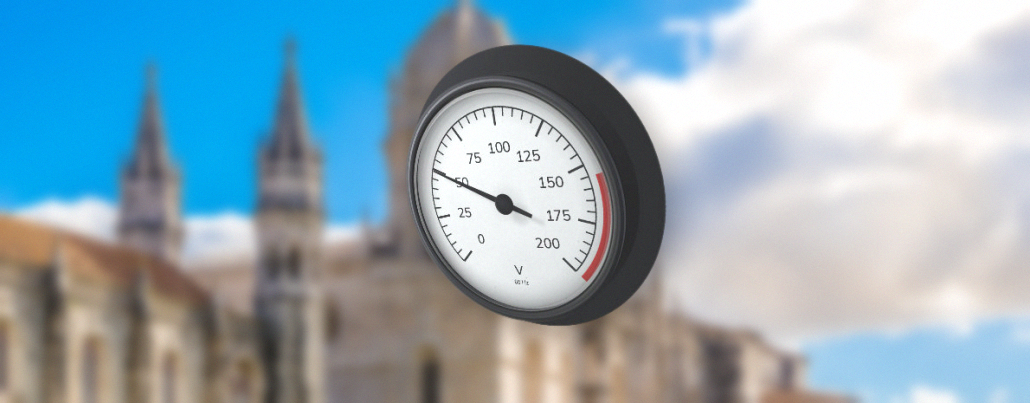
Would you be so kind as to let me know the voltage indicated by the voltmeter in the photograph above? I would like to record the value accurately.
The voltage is 50 V
